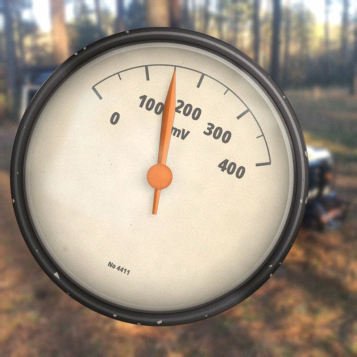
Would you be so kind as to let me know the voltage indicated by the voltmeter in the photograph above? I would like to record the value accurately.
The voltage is 150 mV
